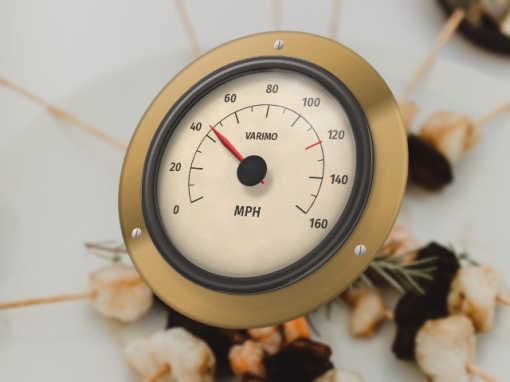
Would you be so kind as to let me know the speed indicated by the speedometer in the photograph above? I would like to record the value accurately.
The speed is 45 mph
